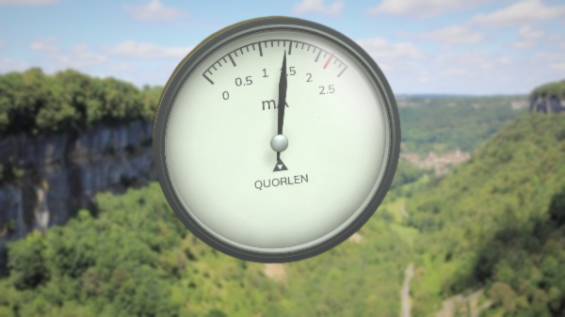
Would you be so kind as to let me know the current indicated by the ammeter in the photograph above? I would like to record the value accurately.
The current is 1.4 mA
